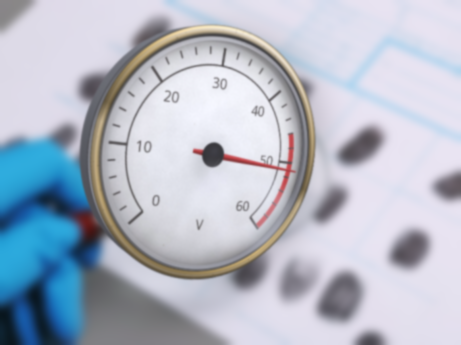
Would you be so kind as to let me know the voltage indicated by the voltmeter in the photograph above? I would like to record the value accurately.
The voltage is 51 V
